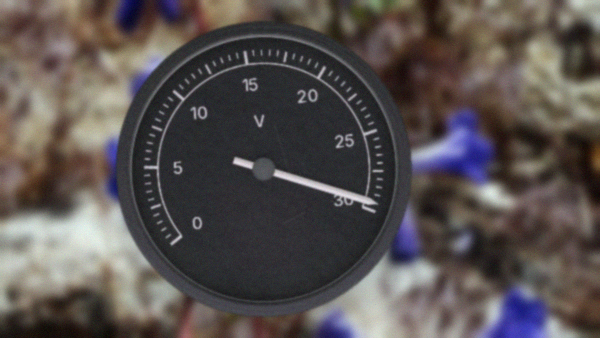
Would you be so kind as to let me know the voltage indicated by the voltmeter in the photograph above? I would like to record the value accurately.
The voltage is 29.5 V
